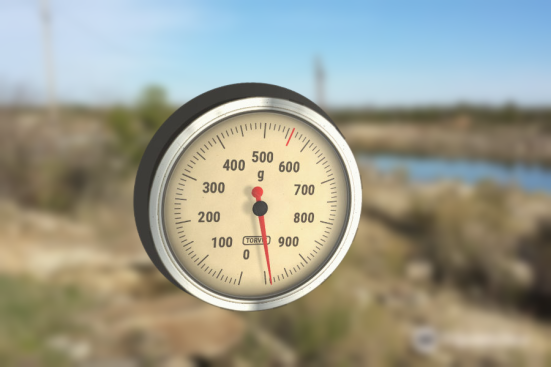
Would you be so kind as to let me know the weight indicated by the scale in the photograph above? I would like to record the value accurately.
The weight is 990 g
